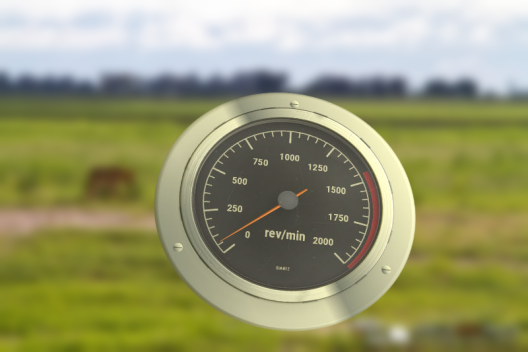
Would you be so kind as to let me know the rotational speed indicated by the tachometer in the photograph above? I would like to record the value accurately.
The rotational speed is 50 rpm
